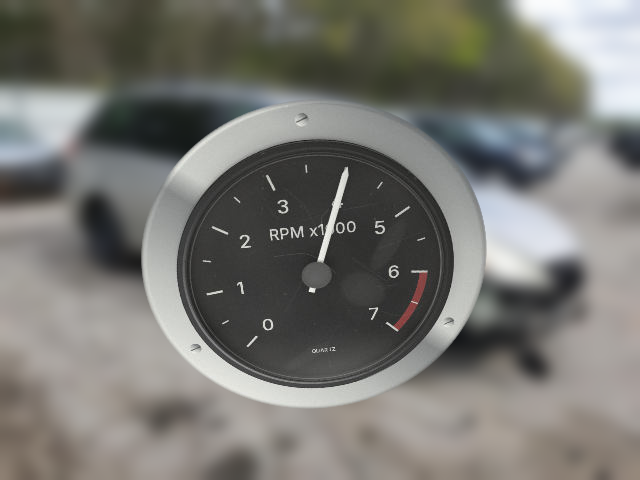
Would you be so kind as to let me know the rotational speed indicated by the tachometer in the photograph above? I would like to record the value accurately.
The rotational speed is 4000 rpm
